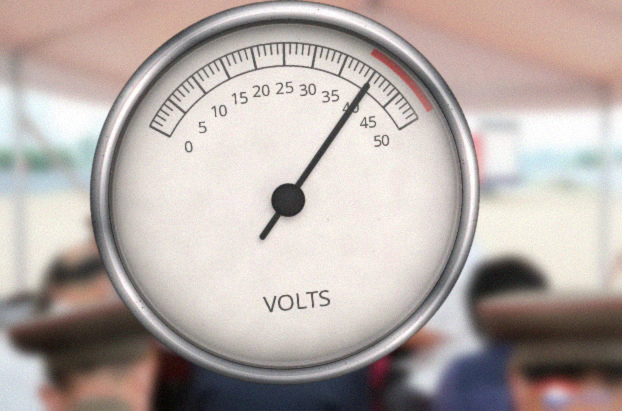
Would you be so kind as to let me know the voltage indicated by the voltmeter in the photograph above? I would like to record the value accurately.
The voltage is 40 V
